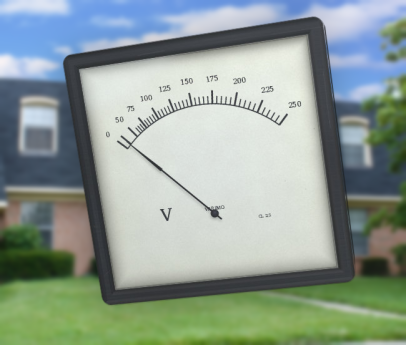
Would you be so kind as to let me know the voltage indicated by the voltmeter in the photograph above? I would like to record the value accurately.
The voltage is 25 V
